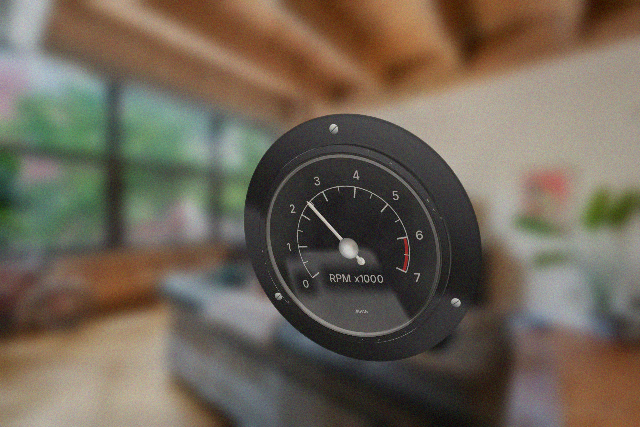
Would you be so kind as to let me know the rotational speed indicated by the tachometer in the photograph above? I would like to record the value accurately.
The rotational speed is 2500 rpm
